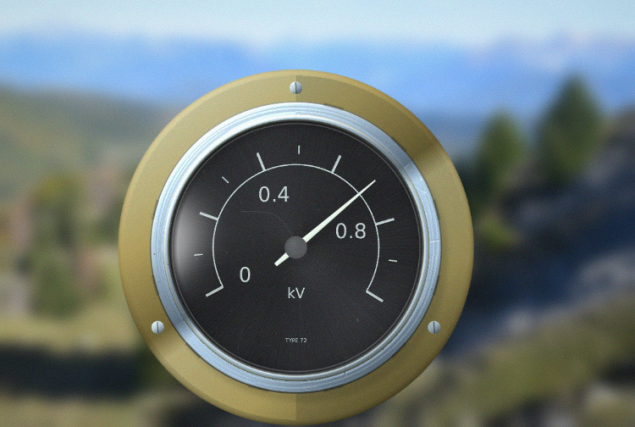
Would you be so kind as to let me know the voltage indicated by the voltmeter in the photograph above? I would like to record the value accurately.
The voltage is 0.7 kV
